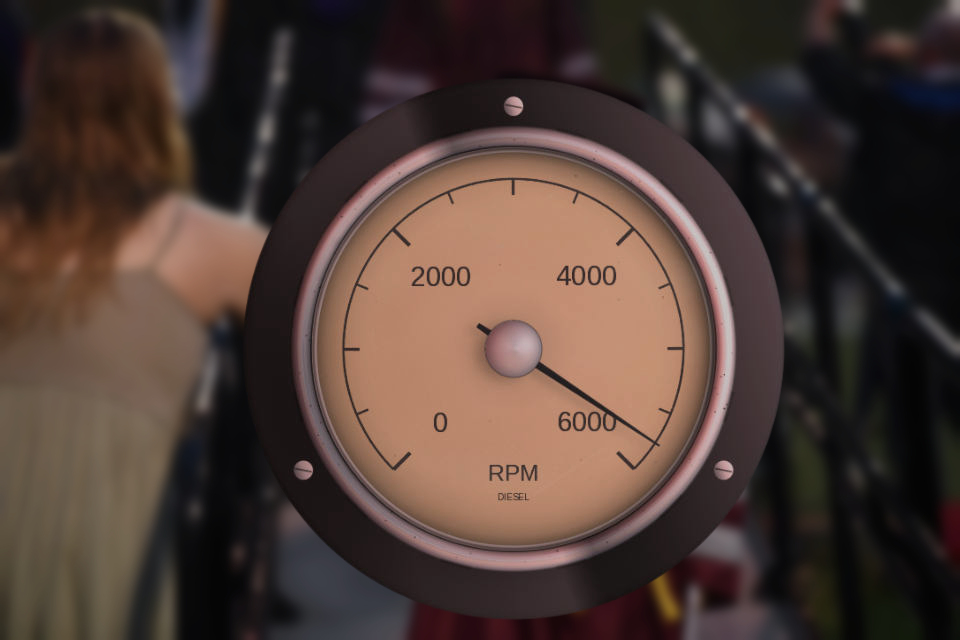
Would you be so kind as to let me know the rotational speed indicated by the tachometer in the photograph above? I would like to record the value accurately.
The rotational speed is 5750 rpm
